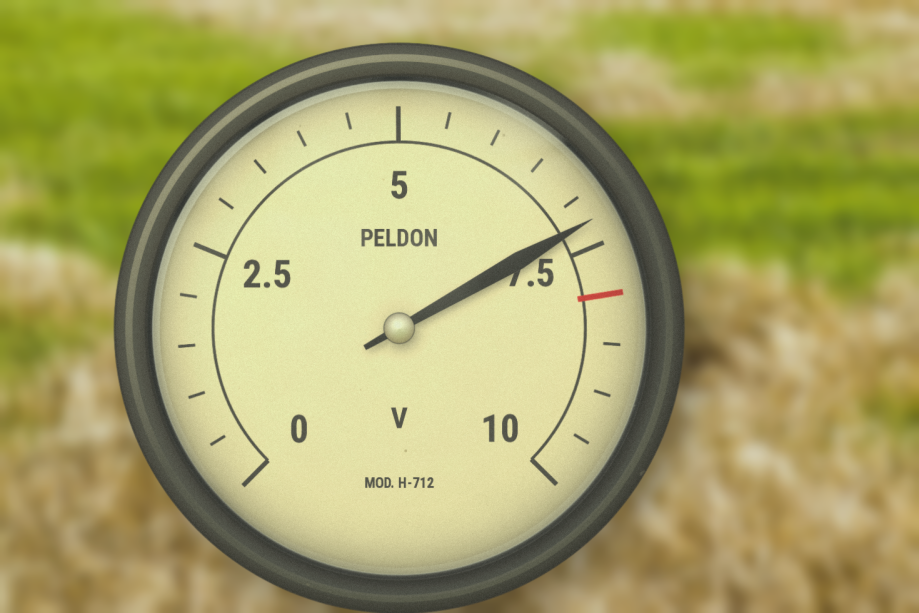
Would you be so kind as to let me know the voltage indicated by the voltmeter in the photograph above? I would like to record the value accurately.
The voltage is 7.25 V
